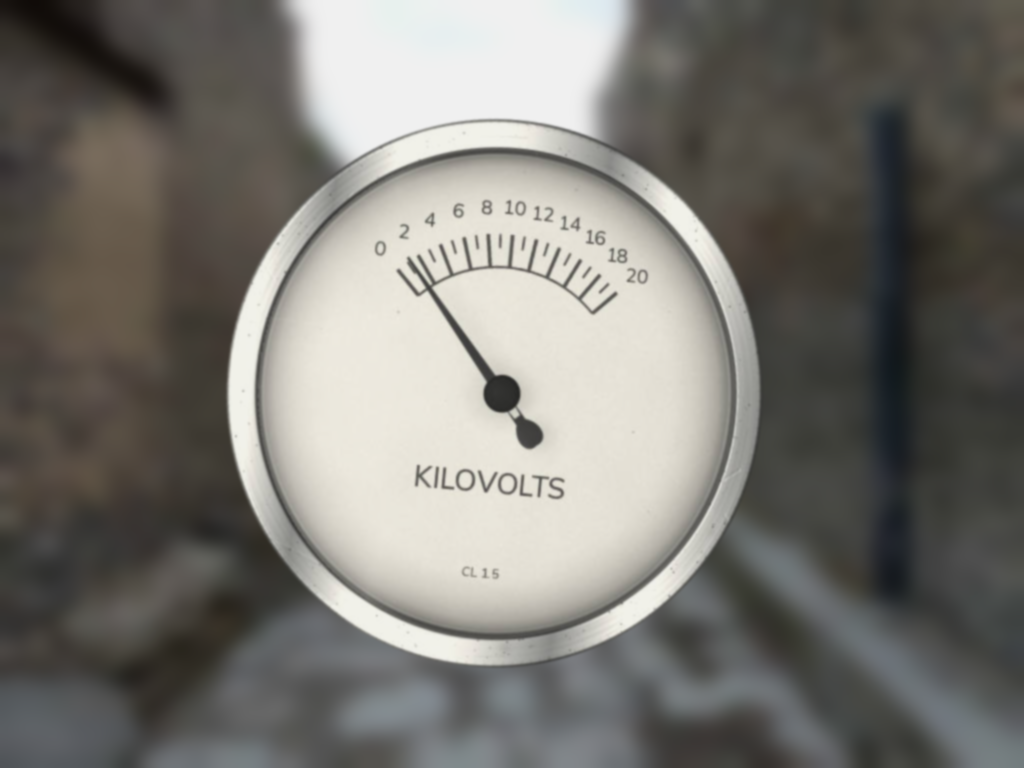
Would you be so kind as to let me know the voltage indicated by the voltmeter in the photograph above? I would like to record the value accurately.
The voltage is 1 kV
